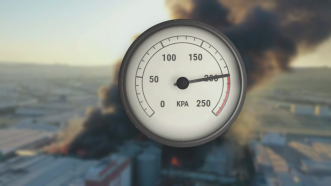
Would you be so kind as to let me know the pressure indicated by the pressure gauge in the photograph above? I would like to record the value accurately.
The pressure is 200 kPa
